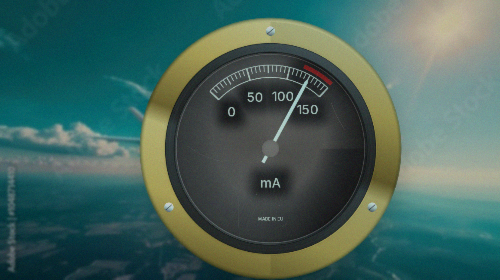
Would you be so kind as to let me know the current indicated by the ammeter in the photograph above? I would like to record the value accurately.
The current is 125 mA
